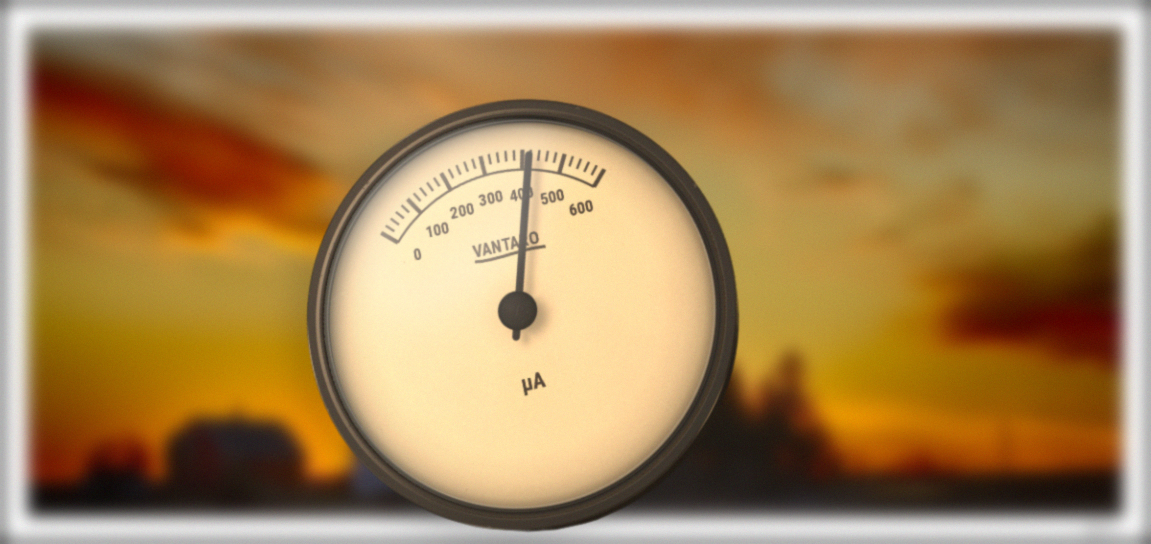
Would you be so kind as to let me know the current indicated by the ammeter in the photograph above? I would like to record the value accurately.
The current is 420 µA
